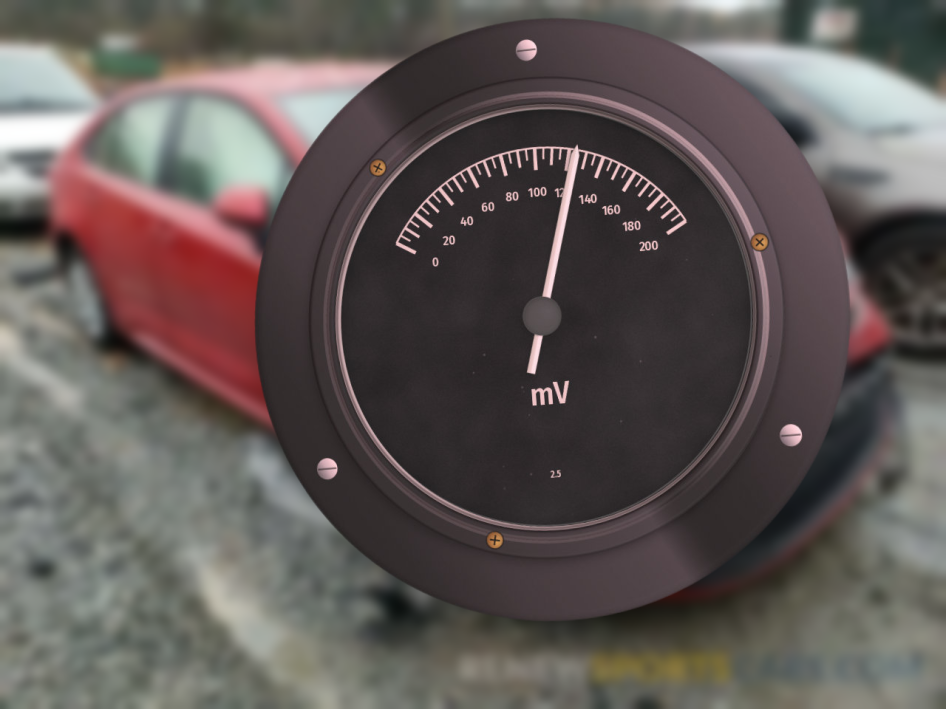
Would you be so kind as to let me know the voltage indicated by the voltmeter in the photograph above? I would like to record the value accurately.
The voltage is 125 mV
